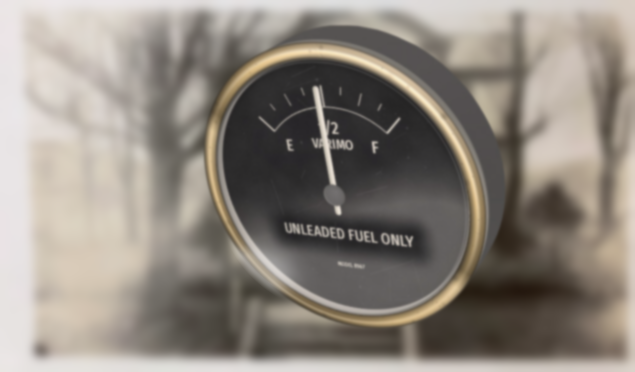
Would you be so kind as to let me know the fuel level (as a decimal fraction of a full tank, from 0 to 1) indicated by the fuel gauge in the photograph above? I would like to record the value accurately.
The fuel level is 0.5
